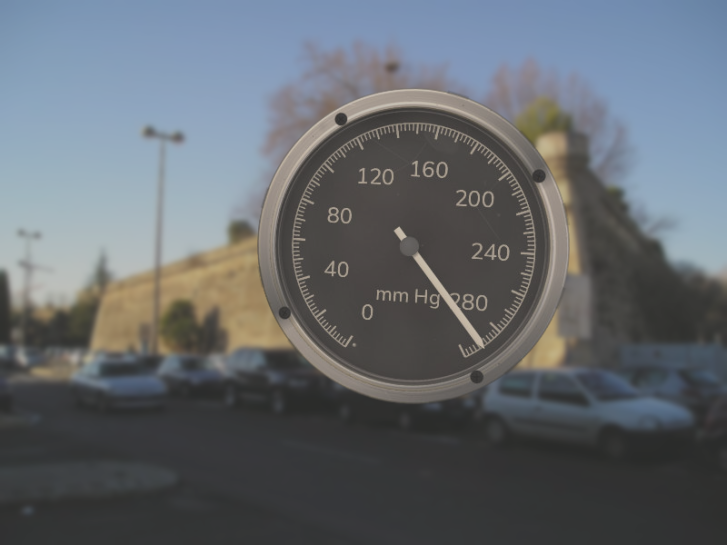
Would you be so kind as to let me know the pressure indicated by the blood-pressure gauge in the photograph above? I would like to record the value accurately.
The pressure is 290 mmHg
